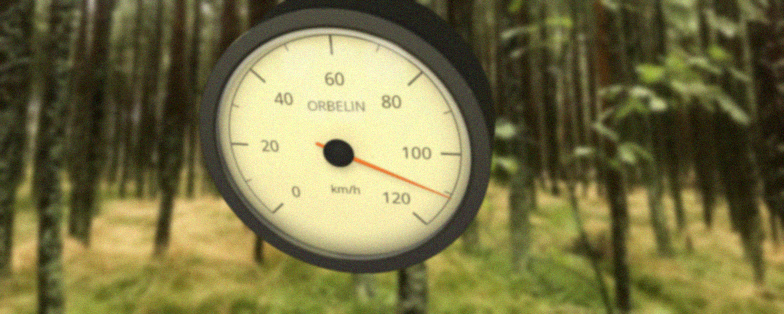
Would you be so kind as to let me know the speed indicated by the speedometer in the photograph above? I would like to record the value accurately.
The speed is 110 km/h
